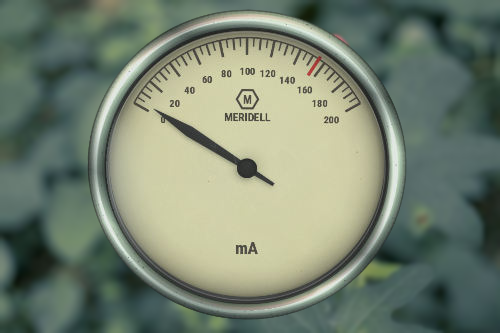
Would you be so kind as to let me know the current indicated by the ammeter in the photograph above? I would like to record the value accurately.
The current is 5 mA
